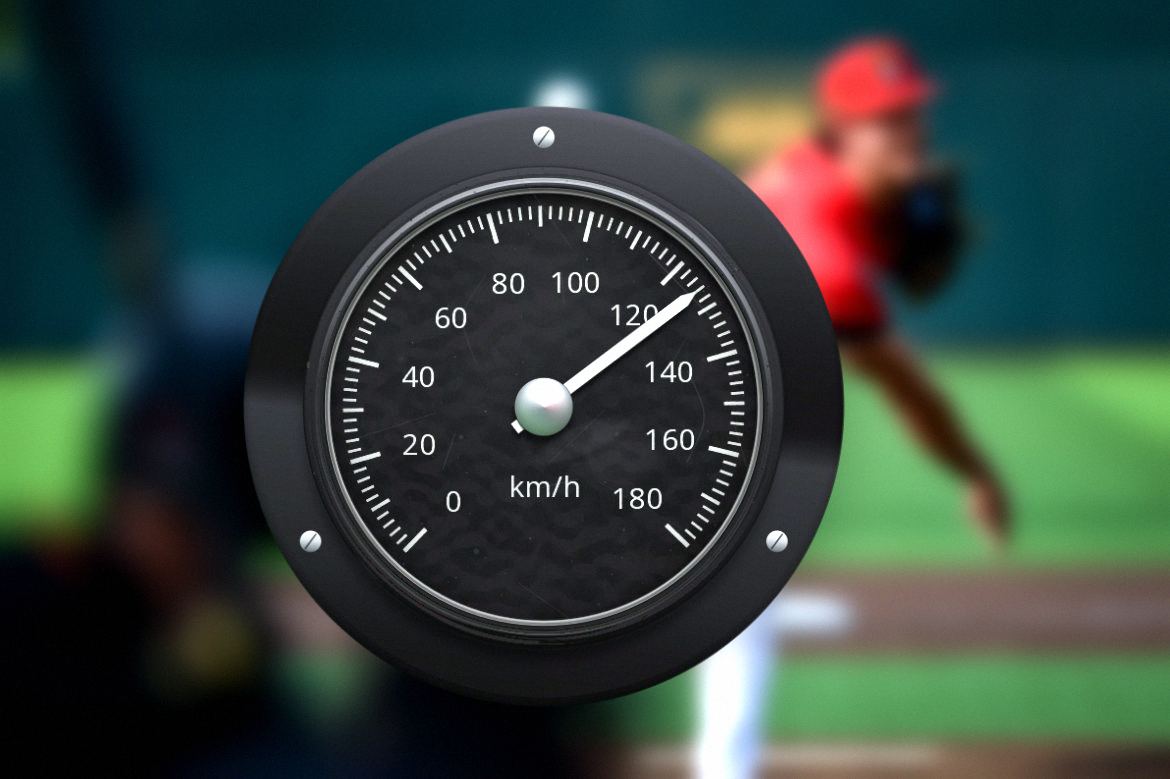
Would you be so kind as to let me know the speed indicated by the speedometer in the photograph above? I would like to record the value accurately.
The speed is 126 km/h
